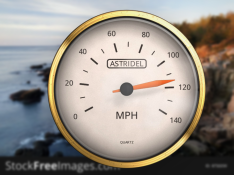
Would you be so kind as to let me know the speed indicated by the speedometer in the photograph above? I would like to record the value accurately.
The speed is 115 mph
